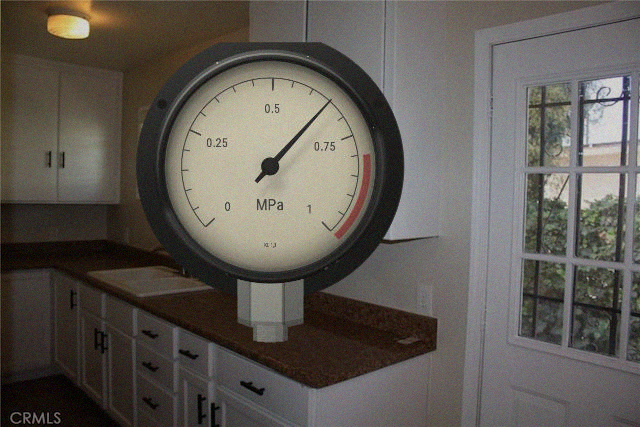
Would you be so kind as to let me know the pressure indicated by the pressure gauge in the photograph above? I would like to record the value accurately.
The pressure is 0.65 MPa
